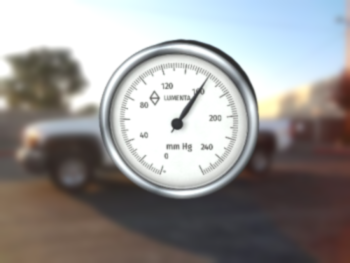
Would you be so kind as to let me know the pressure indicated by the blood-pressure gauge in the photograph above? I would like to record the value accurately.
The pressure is 160 mmHg
